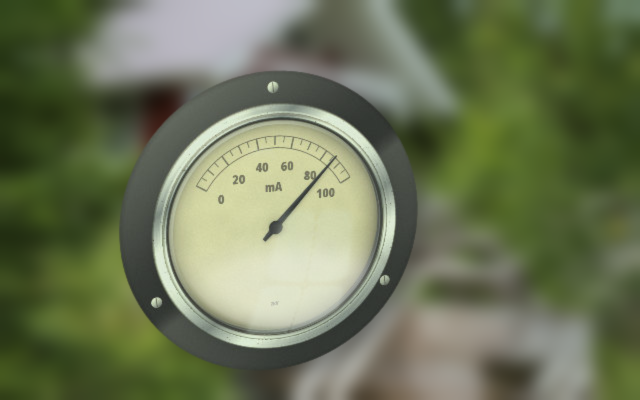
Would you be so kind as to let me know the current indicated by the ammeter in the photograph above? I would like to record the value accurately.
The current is 85 mA
